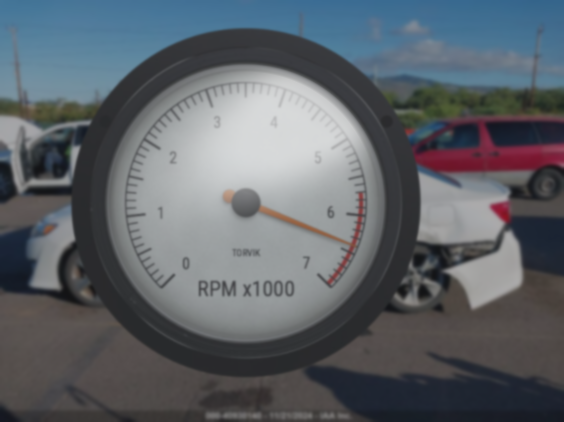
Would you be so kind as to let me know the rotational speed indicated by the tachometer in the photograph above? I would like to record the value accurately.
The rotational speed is 6400 rpm
